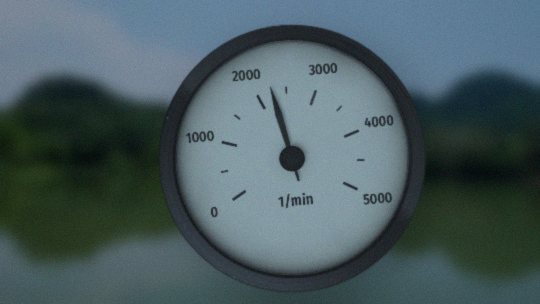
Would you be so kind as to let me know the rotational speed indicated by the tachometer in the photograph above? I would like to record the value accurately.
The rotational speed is 2250 rpm
